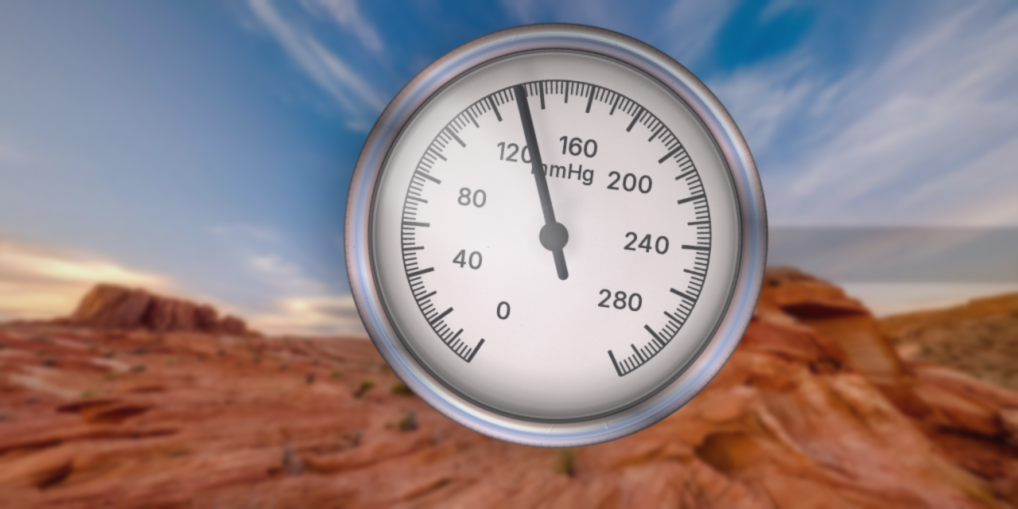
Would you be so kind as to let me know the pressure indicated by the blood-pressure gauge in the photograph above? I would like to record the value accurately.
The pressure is 132 mmHg
